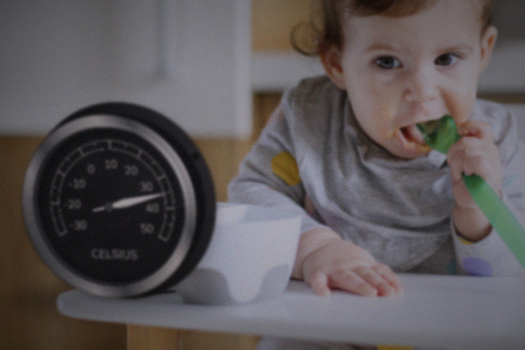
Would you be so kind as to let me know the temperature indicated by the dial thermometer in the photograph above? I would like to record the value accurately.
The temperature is 35 °C
